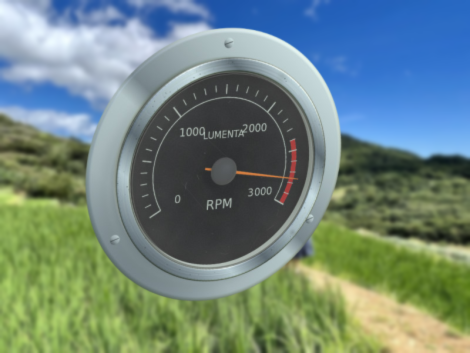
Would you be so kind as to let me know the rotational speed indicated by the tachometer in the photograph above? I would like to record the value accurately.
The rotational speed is 2750 rpm
